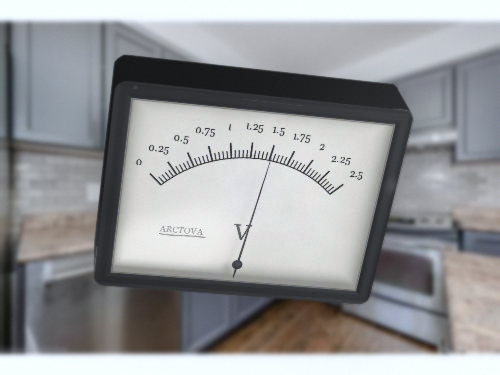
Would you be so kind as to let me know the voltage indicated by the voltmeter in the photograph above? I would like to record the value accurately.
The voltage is 1.5 V
